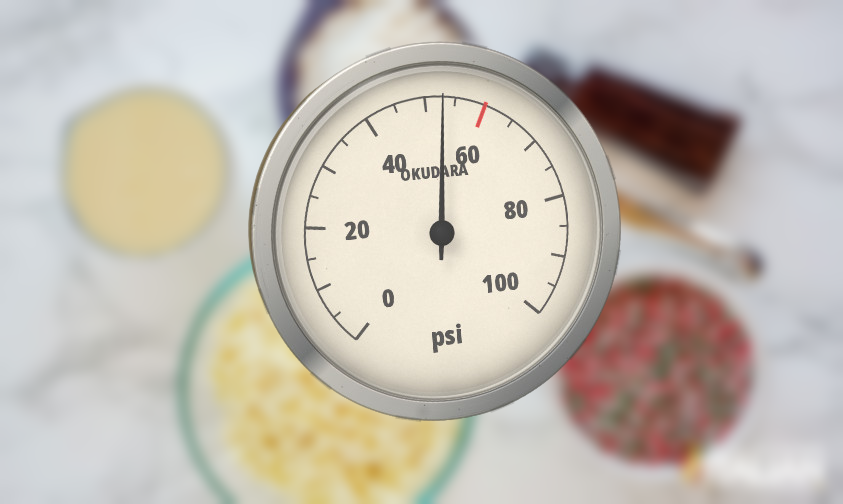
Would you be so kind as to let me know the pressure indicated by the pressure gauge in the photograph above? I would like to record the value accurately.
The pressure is 52.5 psi
